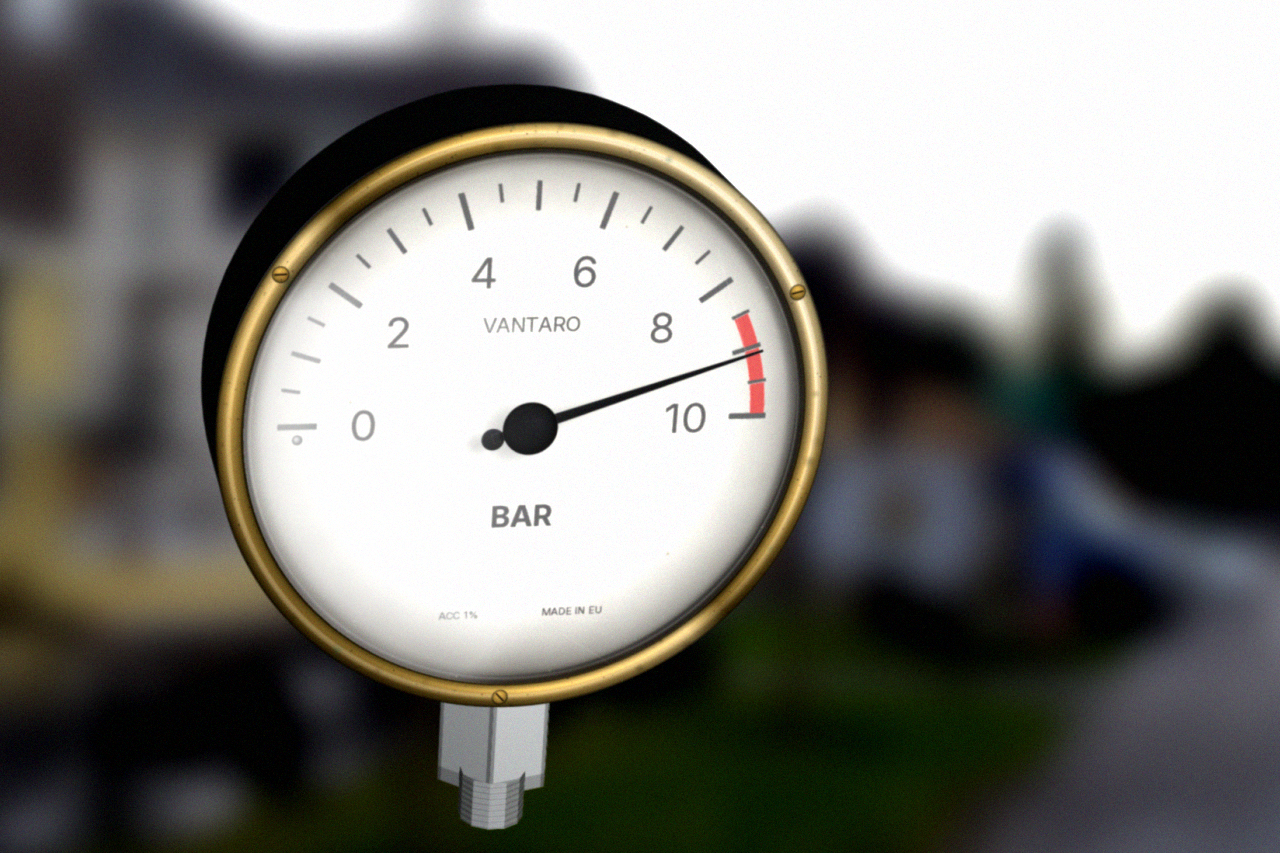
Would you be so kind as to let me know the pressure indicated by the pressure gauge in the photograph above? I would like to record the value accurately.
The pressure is 9 bar
